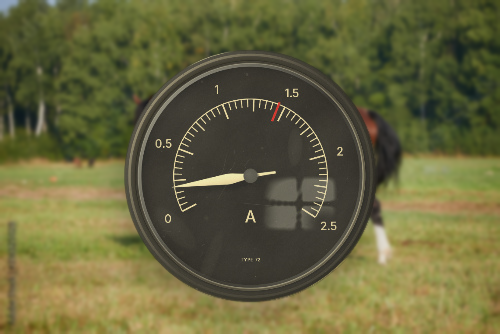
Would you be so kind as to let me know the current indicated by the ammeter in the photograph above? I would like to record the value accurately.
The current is 0.2 A
